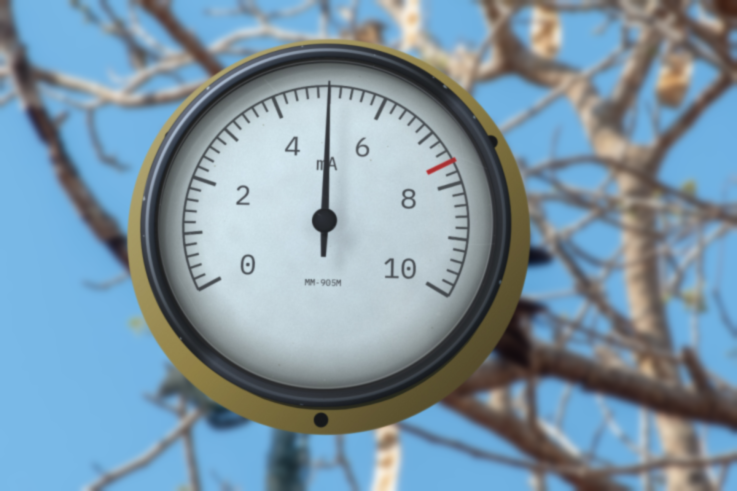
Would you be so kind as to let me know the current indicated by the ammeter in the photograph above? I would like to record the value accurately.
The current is 5 mA
